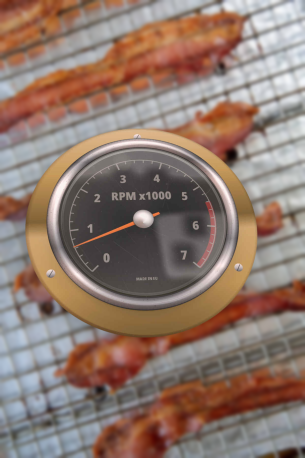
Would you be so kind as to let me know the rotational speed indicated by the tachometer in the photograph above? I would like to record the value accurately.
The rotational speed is 600 rpm
